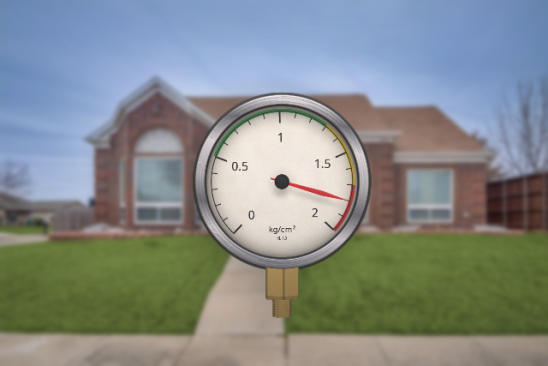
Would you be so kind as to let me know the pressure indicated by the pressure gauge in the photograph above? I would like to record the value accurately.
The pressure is 1.8 kg/cm²
